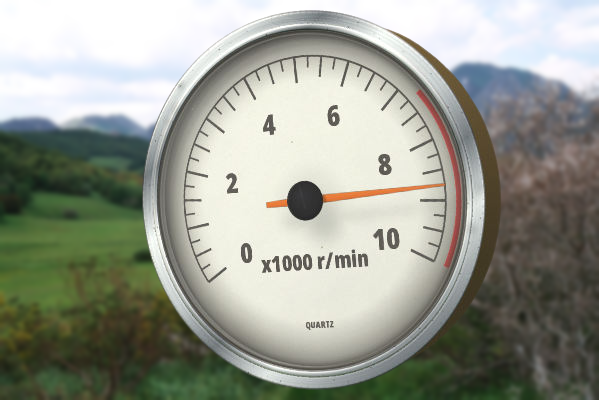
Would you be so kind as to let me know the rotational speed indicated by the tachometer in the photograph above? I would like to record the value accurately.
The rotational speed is 8750 rpm
